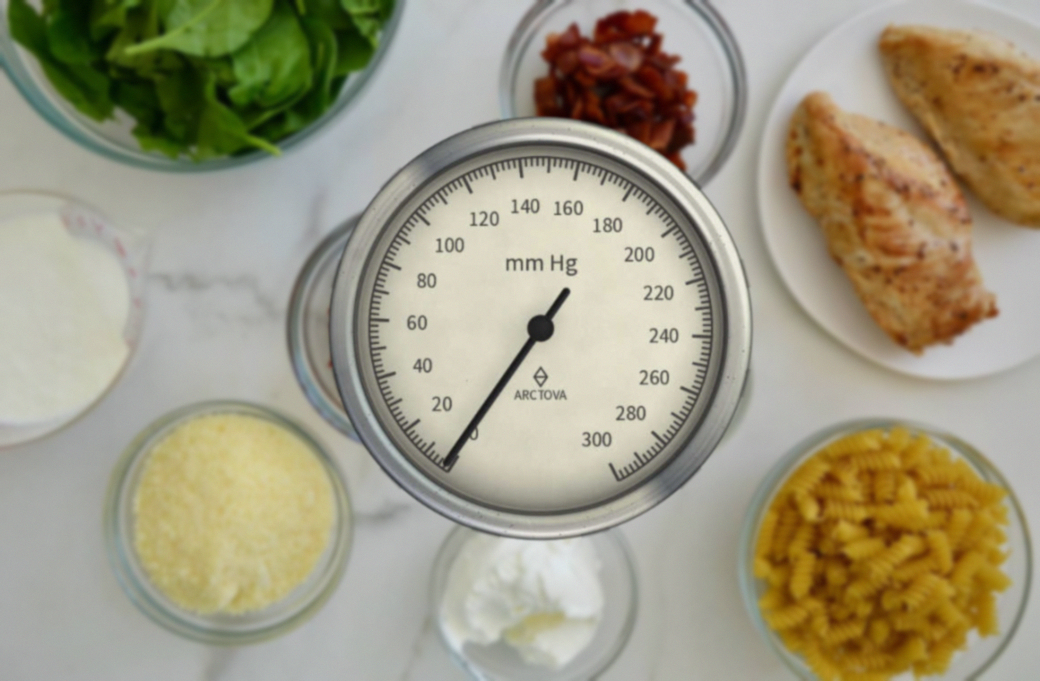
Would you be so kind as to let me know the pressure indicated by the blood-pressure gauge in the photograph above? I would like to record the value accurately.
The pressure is 2 mmHg
